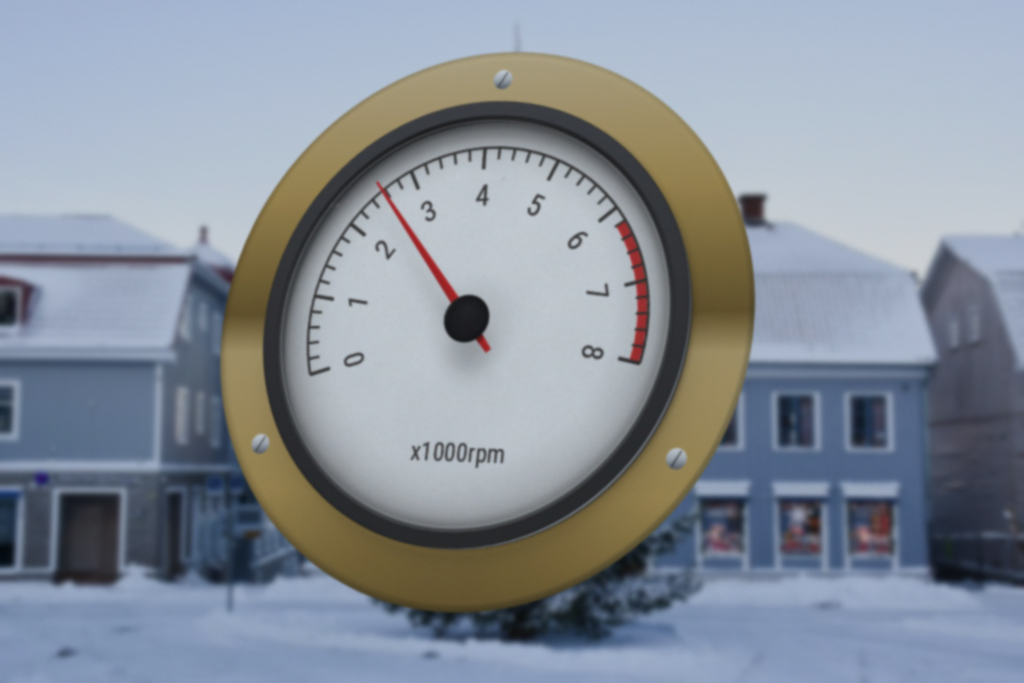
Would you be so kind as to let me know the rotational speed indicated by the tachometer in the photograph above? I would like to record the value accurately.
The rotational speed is 2600 rpm
